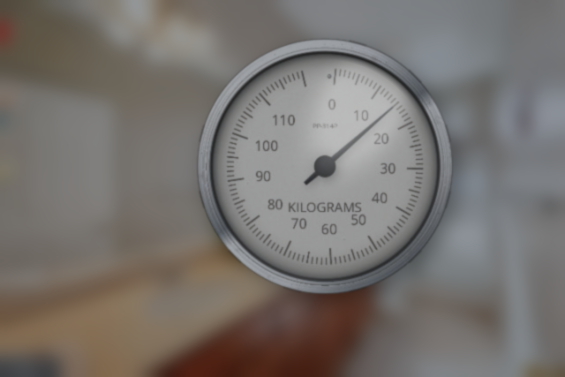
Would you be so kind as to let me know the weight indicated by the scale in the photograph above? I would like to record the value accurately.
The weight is 15 kg
